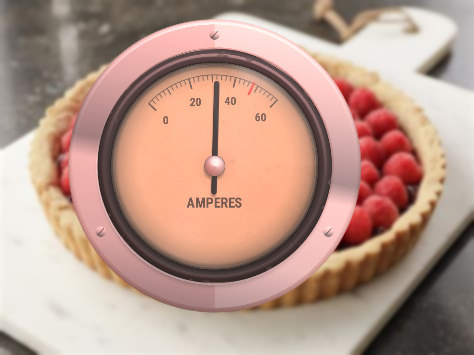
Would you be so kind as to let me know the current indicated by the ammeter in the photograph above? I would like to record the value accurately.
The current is 32 A
